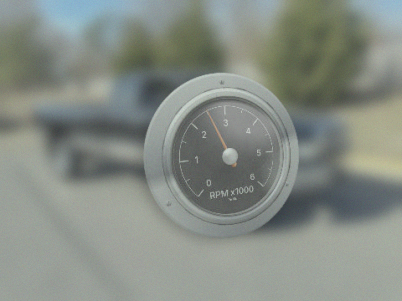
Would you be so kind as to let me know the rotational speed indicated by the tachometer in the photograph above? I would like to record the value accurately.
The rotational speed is 2500 rpm
